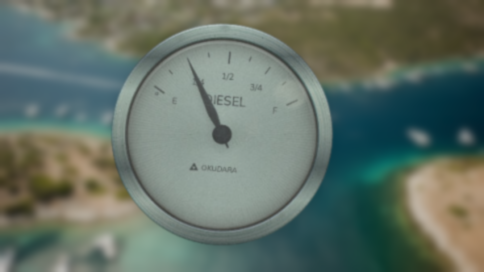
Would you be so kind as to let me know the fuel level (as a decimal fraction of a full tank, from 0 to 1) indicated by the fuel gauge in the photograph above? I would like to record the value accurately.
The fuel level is 0.25
